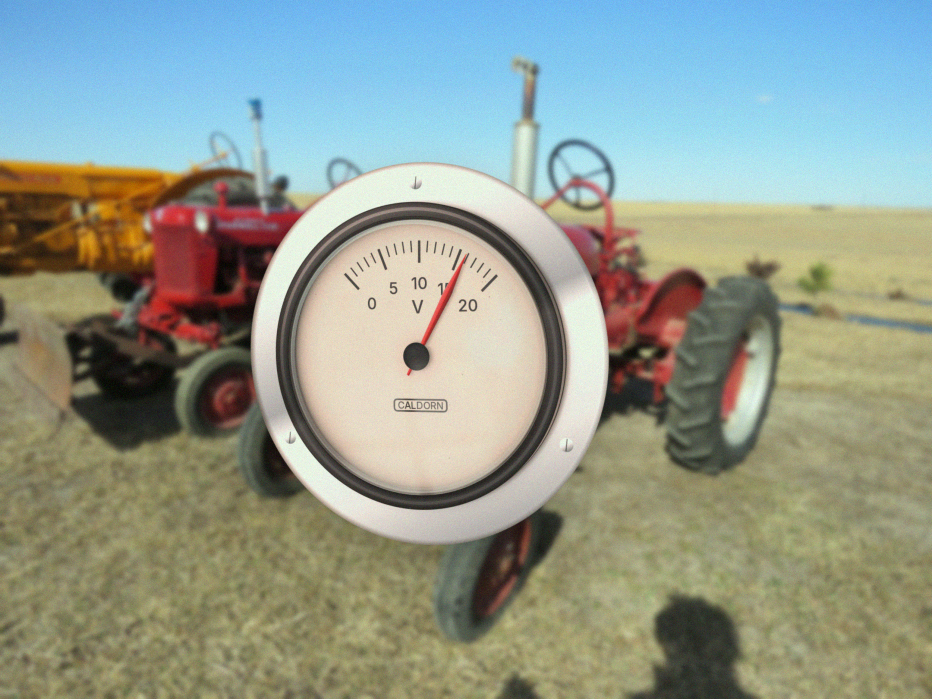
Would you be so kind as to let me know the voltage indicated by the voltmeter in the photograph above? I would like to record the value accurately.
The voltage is 16 V
